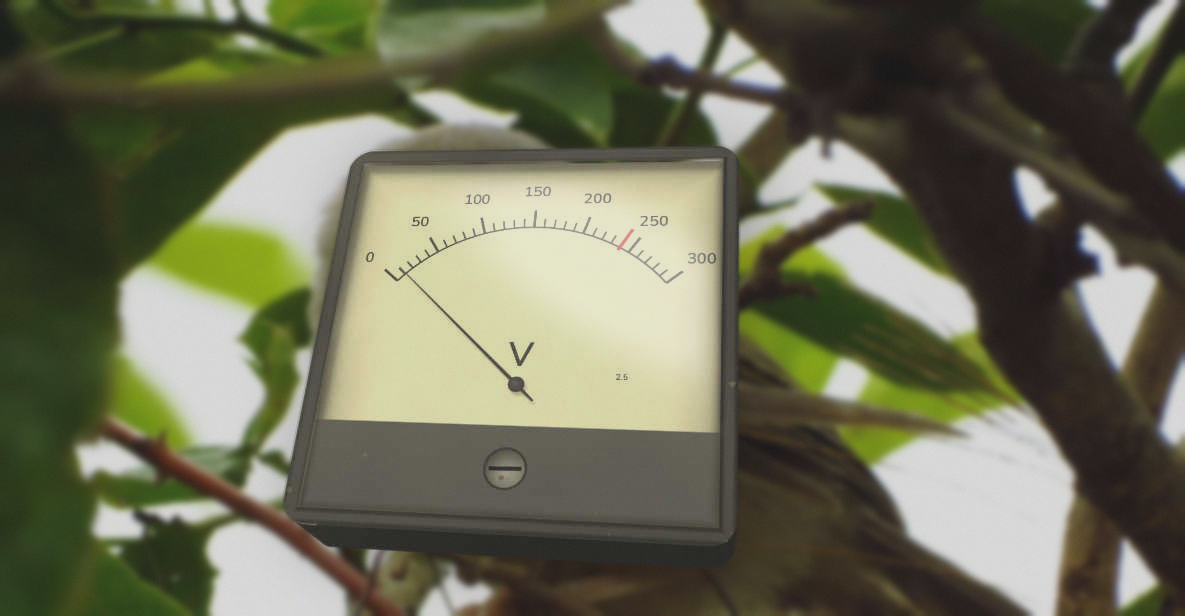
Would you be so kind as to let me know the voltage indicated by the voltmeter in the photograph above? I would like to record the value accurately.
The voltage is 10 V
